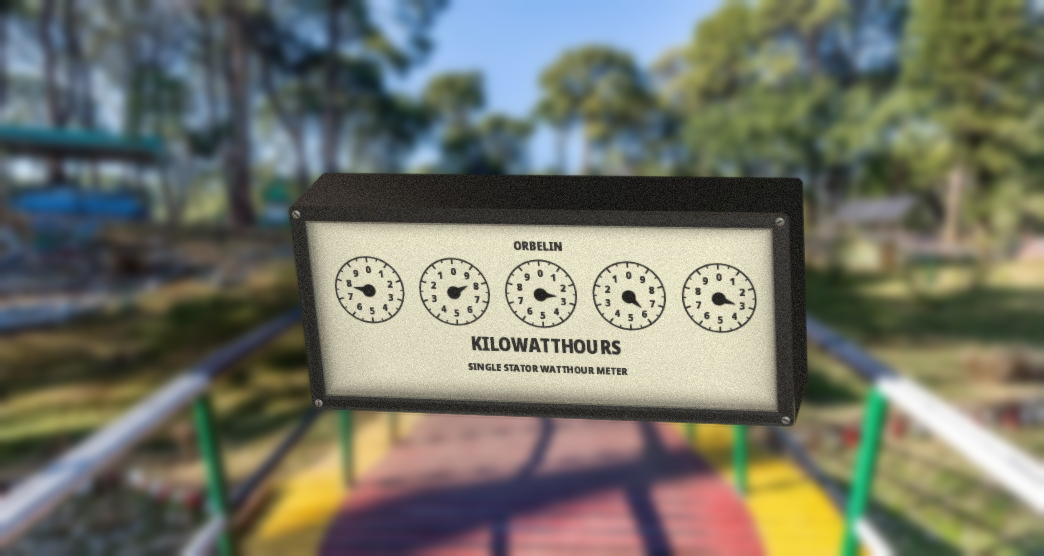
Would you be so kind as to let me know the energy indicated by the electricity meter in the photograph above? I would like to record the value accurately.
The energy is 78263 kWh
